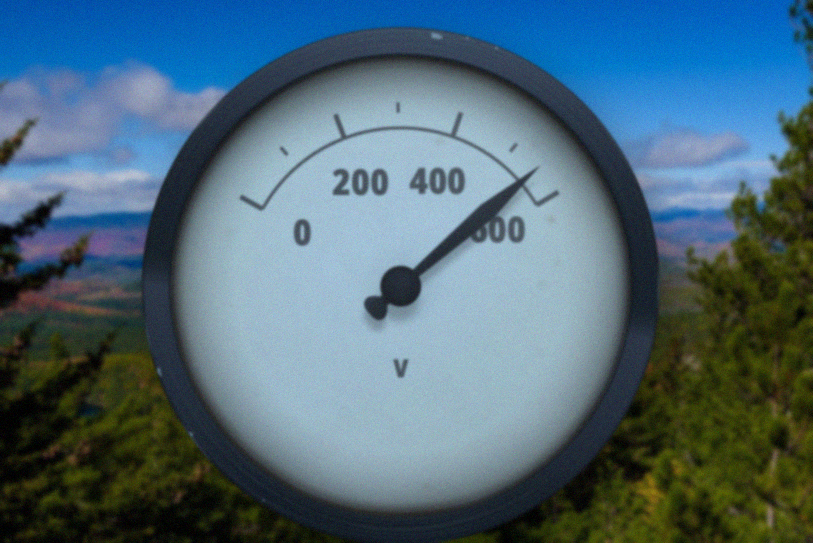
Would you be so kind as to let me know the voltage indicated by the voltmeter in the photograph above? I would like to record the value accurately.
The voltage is 550 V
